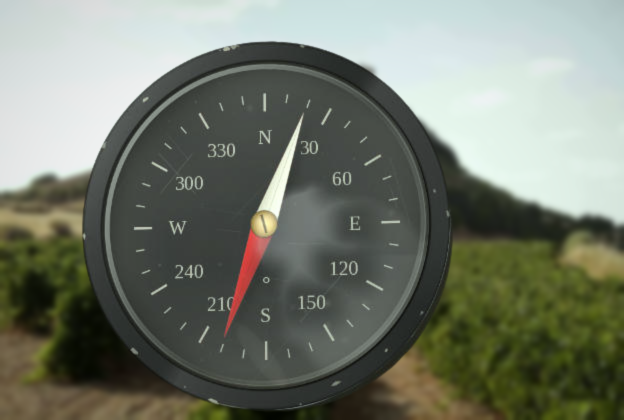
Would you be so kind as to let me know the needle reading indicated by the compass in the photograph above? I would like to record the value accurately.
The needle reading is 200 °
